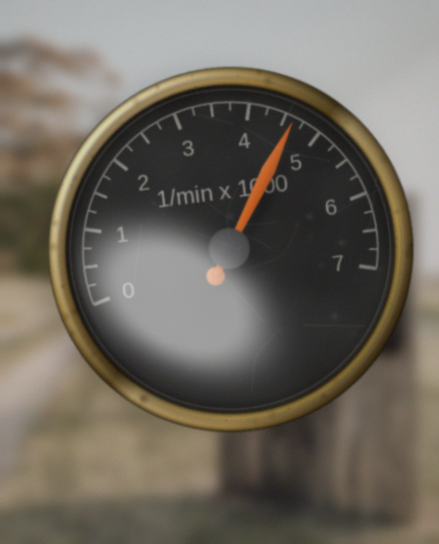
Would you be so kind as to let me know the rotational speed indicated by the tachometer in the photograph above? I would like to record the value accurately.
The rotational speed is 4625 rpm
